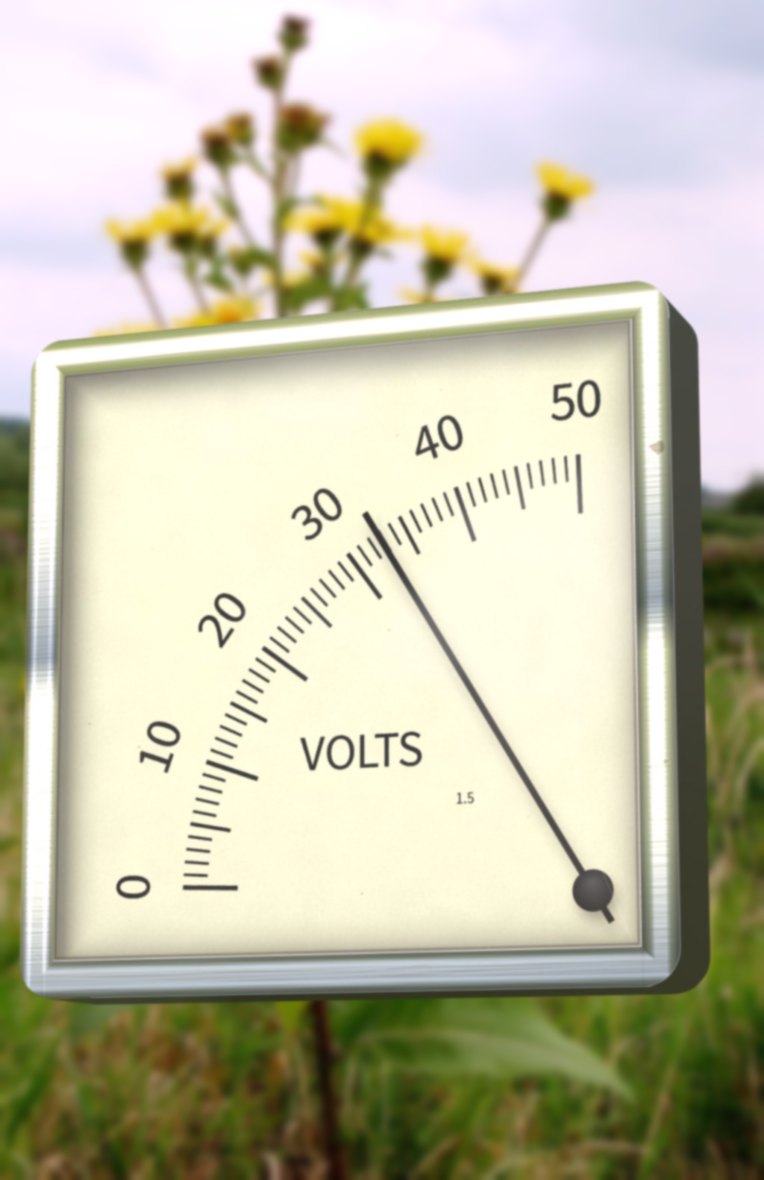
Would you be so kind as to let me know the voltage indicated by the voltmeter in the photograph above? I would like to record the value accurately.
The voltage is 33 V
